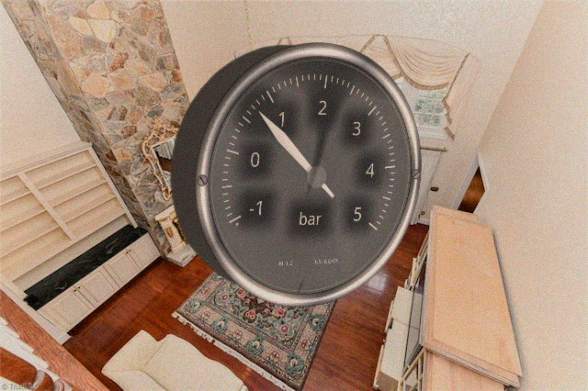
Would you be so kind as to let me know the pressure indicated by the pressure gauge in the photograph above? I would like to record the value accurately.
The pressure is 0.7 bar
